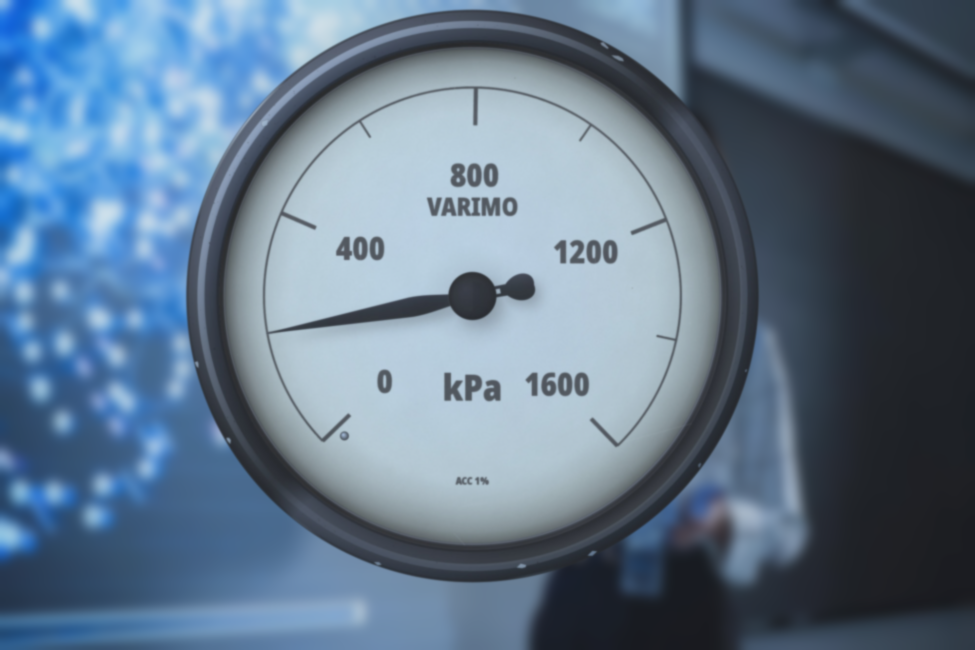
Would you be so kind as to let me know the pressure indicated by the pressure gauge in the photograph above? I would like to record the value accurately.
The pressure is 200 kPa
